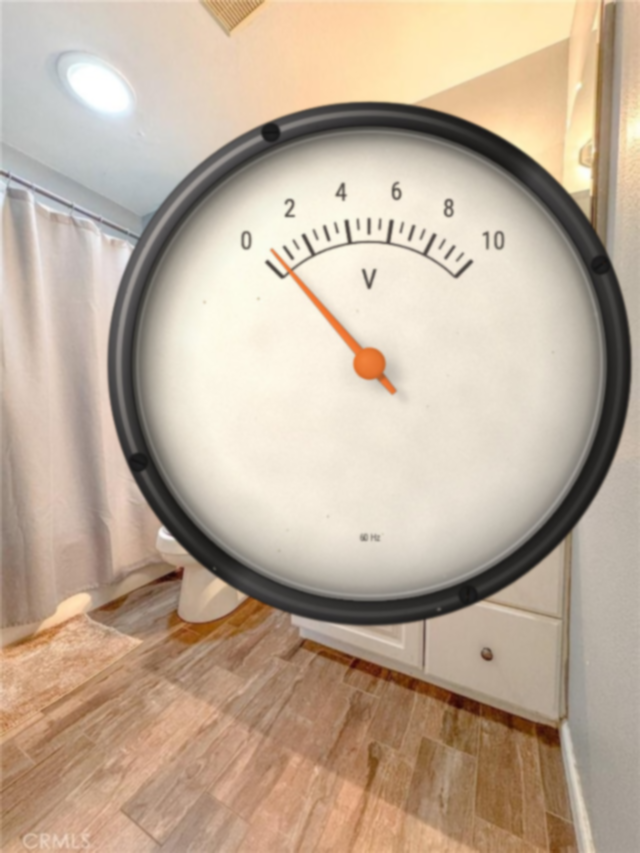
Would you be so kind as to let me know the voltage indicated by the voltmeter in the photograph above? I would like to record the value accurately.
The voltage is 0.5 V
